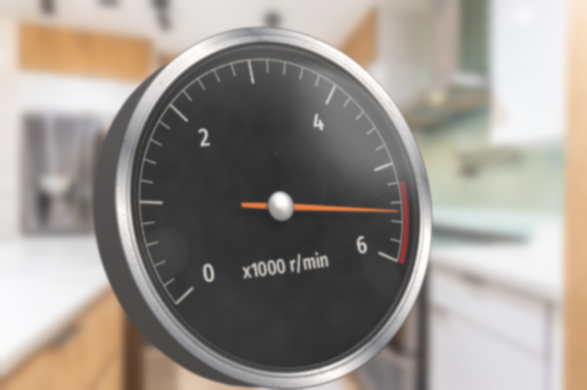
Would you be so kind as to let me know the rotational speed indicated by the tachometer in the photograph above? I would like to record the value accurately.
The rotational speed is 5500 rpm
